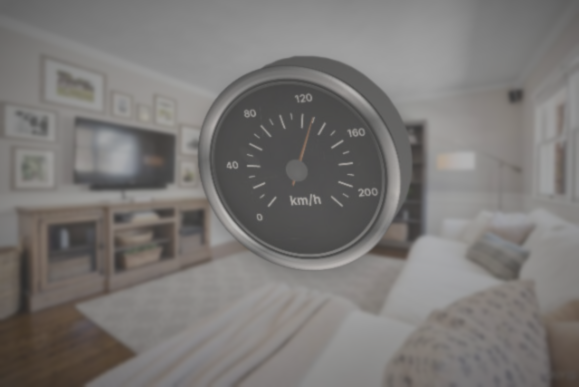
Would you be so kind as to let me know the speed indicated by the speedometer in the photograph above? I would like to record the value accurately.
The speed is 130 km/h
